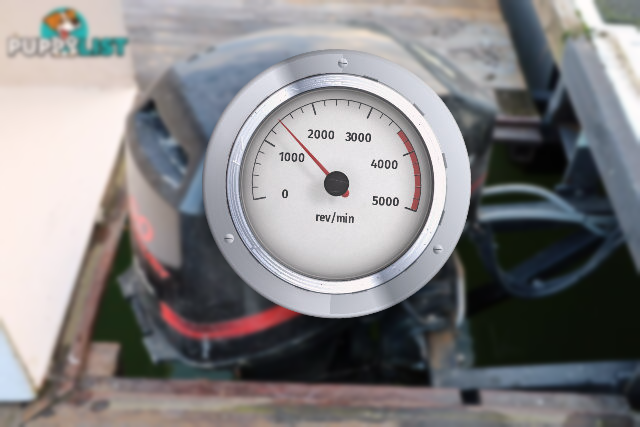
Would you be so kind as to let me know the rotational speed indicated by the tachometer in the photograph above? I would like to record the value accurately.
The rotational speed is 1400 rpm
